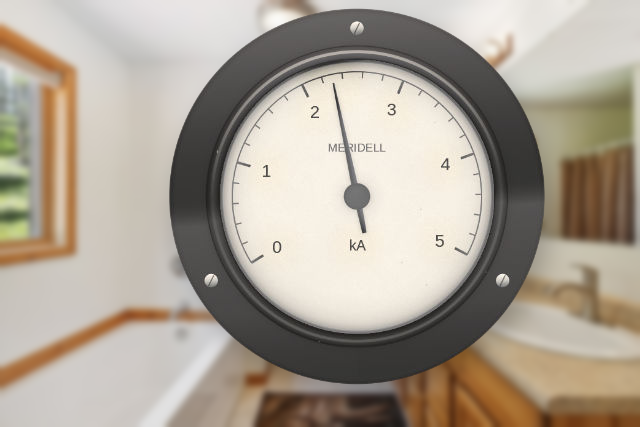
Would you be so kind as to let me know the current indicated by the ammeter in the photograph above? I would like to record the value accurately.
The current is 2.3 kA
